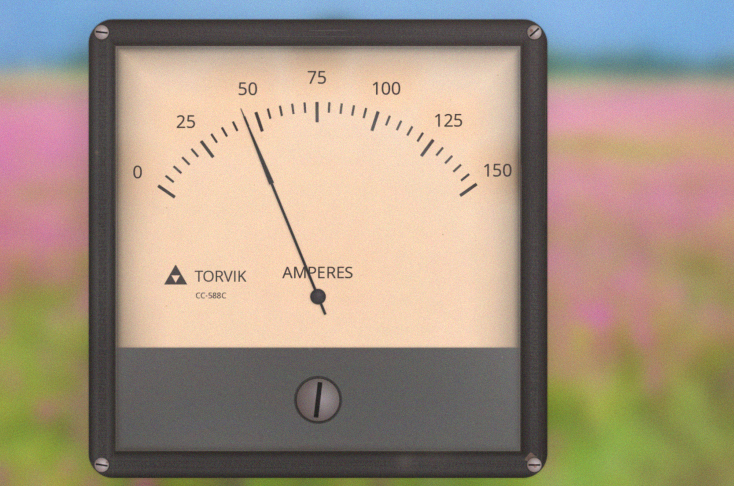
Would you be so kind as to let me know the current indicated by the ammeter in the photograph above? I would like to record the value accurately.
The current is 45 A
